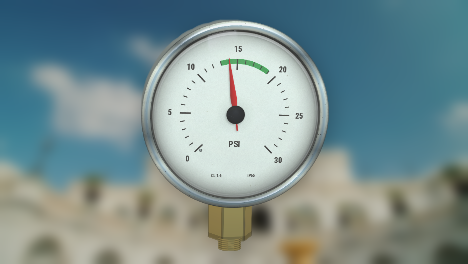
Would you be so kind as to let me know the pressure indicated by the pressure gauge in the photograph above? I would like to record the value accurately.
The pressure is 14 psi
